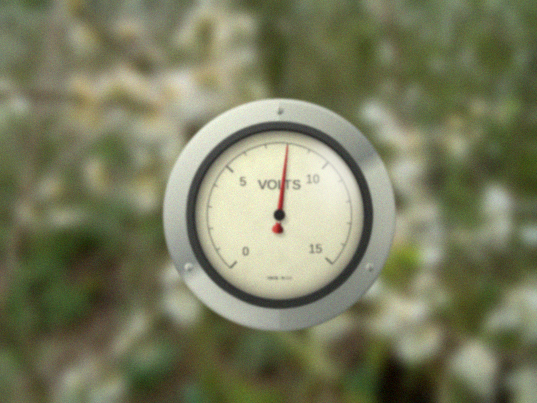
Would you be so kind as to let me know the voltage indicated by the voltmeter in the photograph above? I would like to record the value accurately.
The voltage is 8 V
